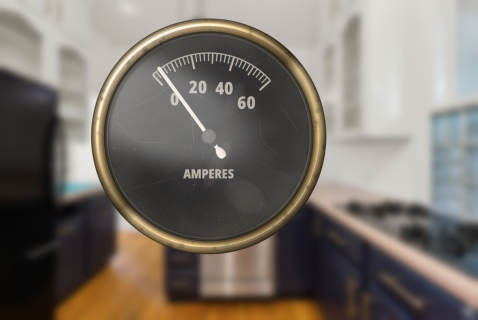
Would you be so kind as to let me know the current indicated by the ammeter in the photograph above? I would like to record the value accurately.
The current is 4 A
